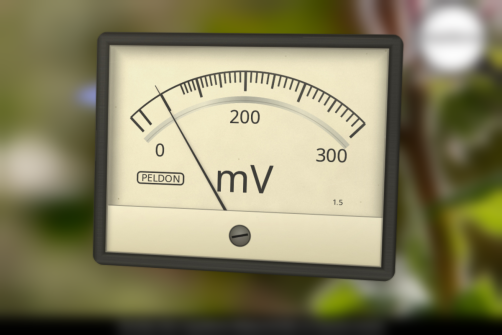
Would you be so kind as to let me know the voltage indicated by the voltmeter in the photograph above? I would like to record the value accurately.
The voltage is 100 mV
